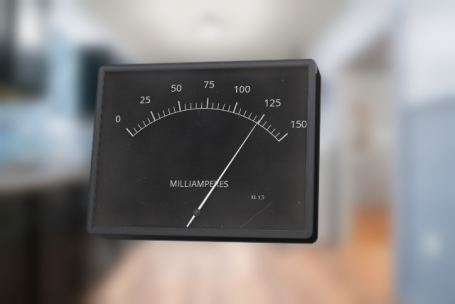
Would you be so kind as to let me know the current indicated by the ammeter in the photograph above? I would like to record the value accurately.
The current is 125 mA
